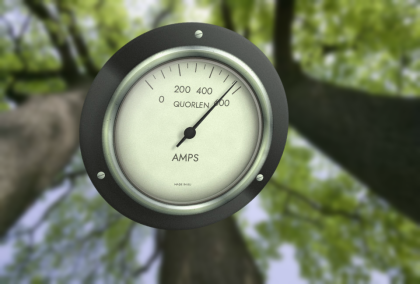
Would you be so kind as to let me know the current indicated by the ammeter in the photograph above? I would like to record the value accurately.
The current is 550 A
